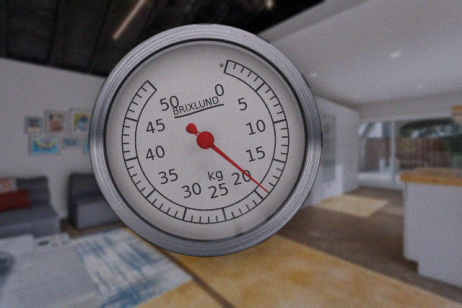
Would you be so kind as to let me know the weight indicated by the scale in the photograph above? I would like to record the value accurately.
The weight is 19 kg
